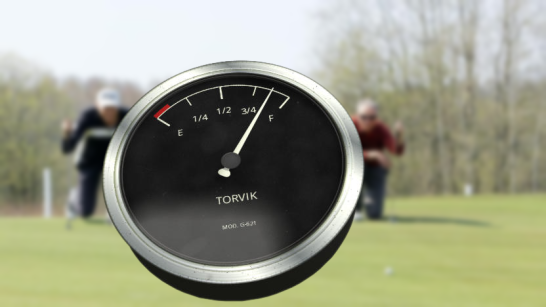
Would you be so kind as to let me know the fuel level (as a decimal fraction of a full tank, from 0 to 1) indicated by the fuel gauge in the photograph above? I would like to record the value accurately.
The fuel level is 0.875
